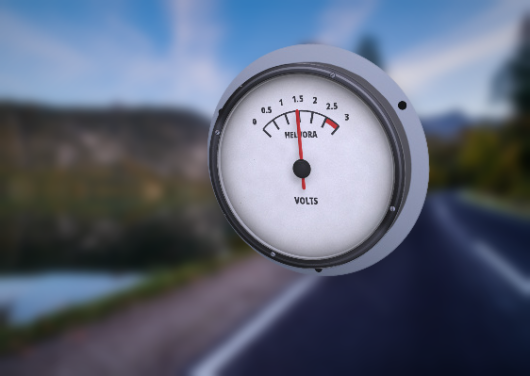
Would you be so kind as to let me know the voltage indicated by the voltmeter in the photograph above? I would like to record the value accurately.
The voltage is 1.5 V
